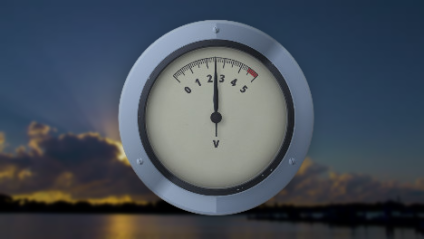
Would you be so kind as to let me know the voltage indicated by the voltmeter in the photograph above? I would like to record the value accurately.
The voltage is 2.5 V
